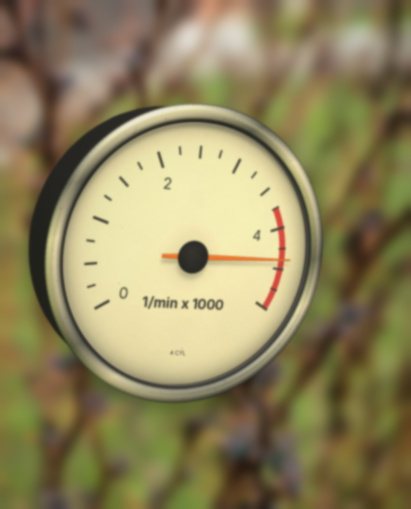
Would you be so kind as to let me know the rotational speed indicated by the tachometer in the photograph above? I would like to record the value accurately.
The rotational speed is 4375 rpm
